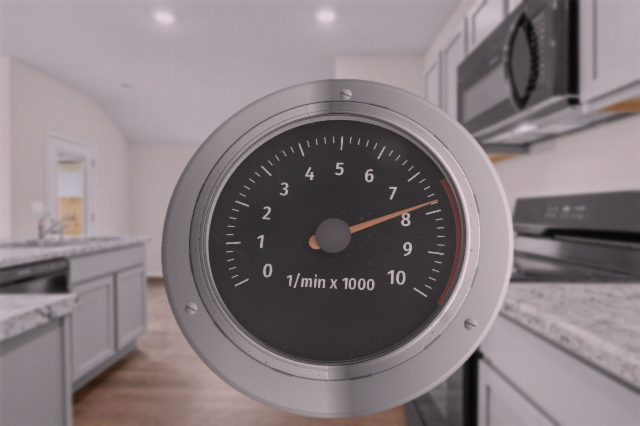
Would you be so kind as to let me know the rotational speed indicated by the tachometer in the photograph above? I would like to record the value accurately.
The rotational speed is 7800 rpm
